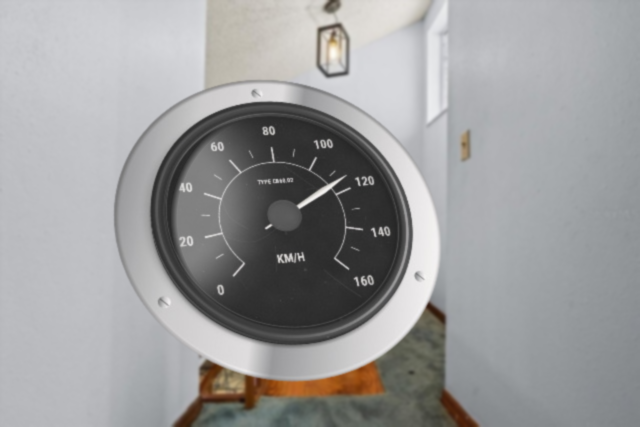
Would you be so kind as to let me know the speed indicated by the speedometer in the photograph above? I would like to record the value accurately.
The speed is 115 km/h
